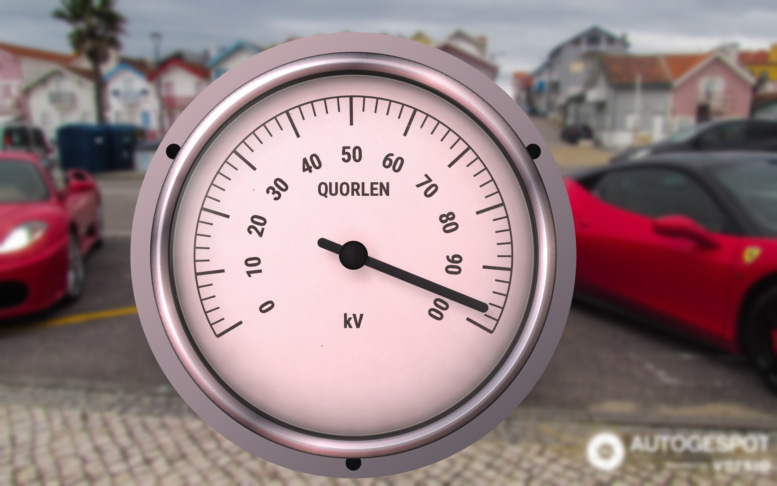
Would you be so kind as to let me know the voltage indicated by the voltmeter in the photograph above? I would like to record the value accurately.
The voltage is 97 kV
